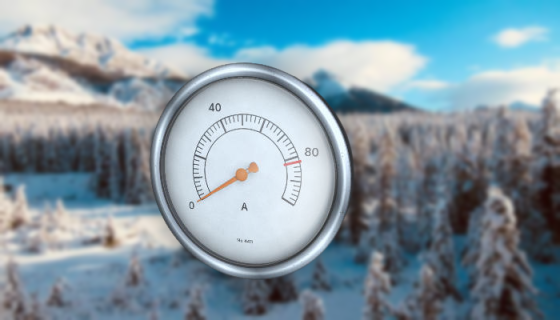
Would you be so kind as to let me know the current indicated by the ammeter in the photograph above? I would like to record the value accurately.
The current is 0 A
